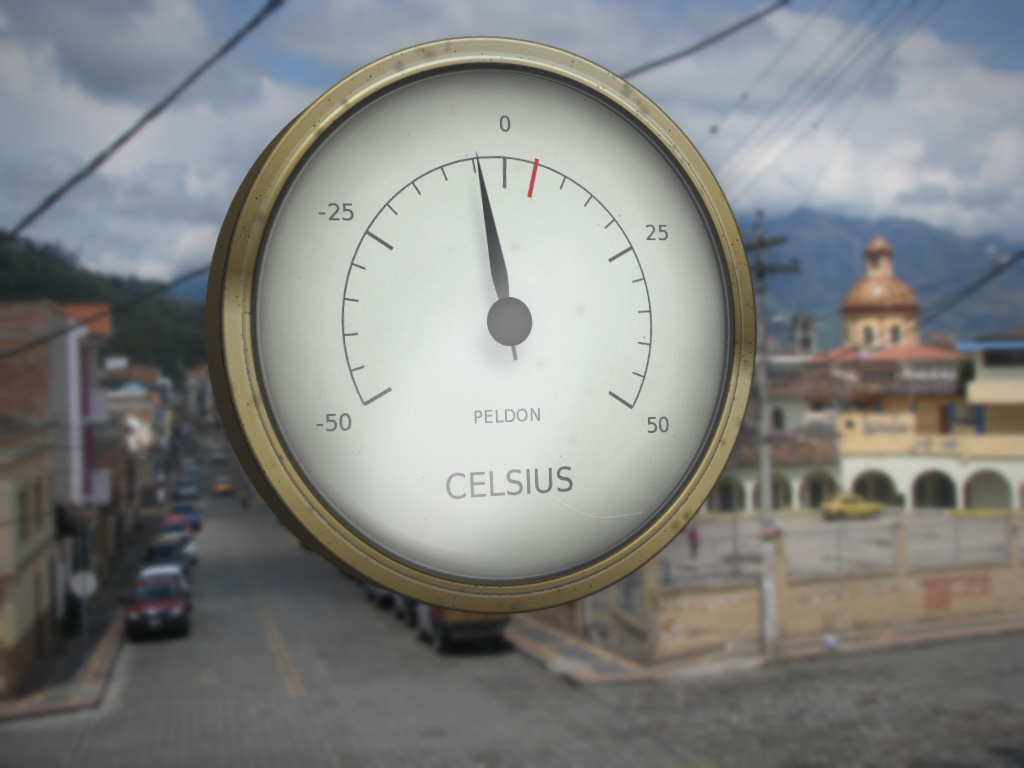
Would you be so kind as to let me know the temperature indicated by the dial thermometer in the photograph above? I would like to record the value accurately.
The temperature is -5 °C
